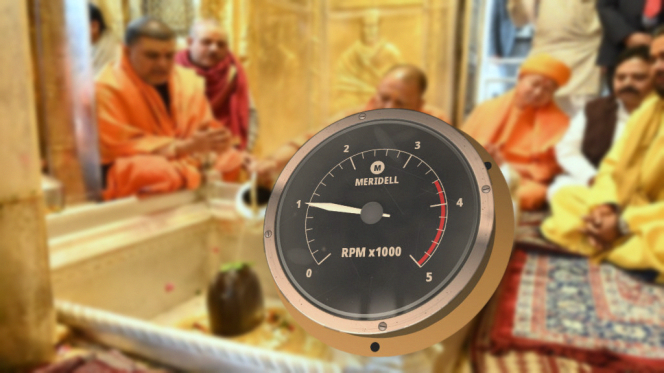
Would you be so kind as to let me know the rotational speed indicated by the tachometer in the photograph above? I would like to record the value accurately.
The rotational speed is 1000 rpm
